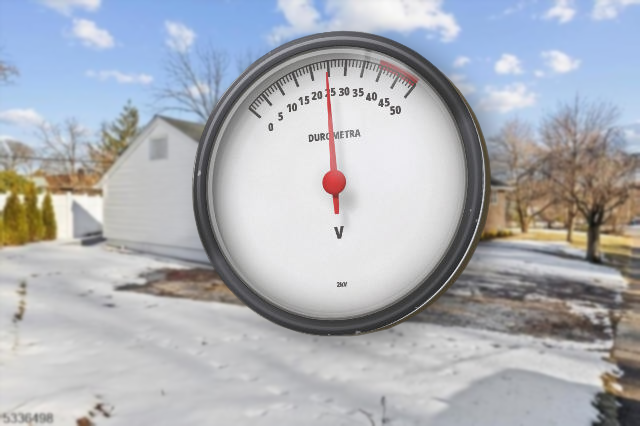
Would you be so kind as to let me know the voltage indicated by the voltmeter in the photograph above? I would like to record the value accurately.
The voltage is 25 V
